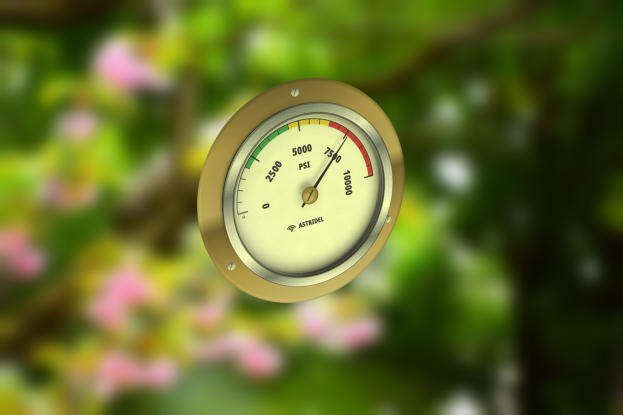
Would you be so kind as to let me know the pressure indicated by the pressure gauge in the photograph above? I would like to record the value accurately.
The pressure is 7500 psi
